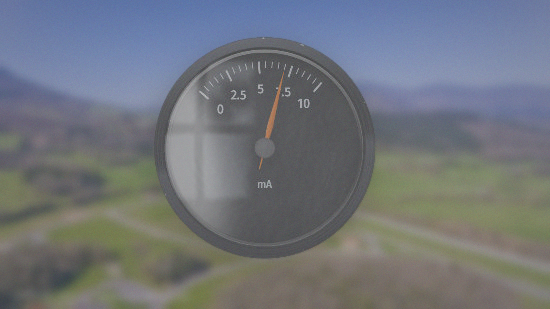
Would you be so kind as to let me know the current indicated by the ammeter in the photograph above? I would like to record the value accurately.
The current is 7 mA
